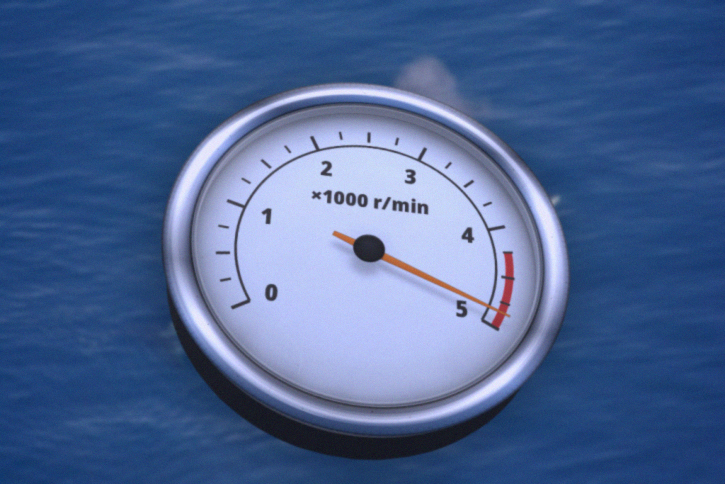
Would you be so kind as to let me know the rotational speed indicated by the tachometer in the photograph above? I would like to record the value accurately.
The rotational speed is 4875 rpm
